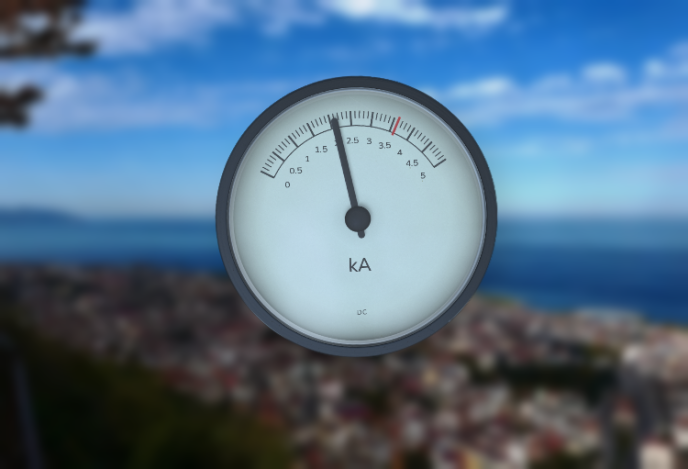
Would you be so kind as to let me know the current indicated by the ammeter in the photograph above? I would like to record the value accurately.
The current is 2.1 kA
